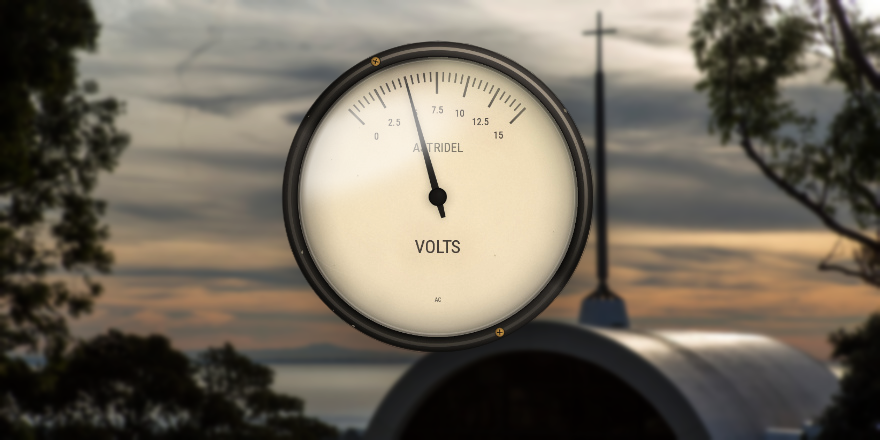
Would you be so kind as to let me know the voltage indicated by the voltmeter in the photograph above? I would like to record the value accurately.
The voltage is 5 V
